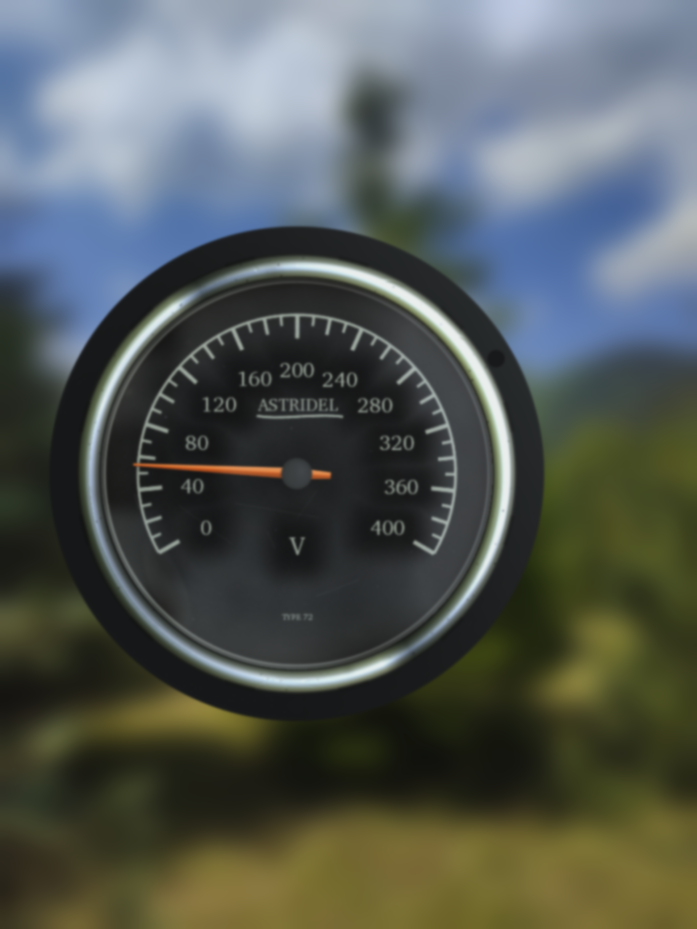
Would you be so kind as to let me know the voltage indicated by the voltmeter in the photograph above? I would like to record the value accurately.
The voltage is 55 V
